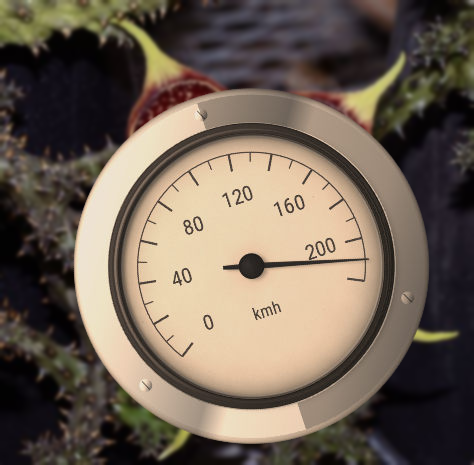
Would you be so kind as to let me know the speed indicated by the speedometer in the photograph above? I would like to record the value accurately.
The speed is 210 km/h
